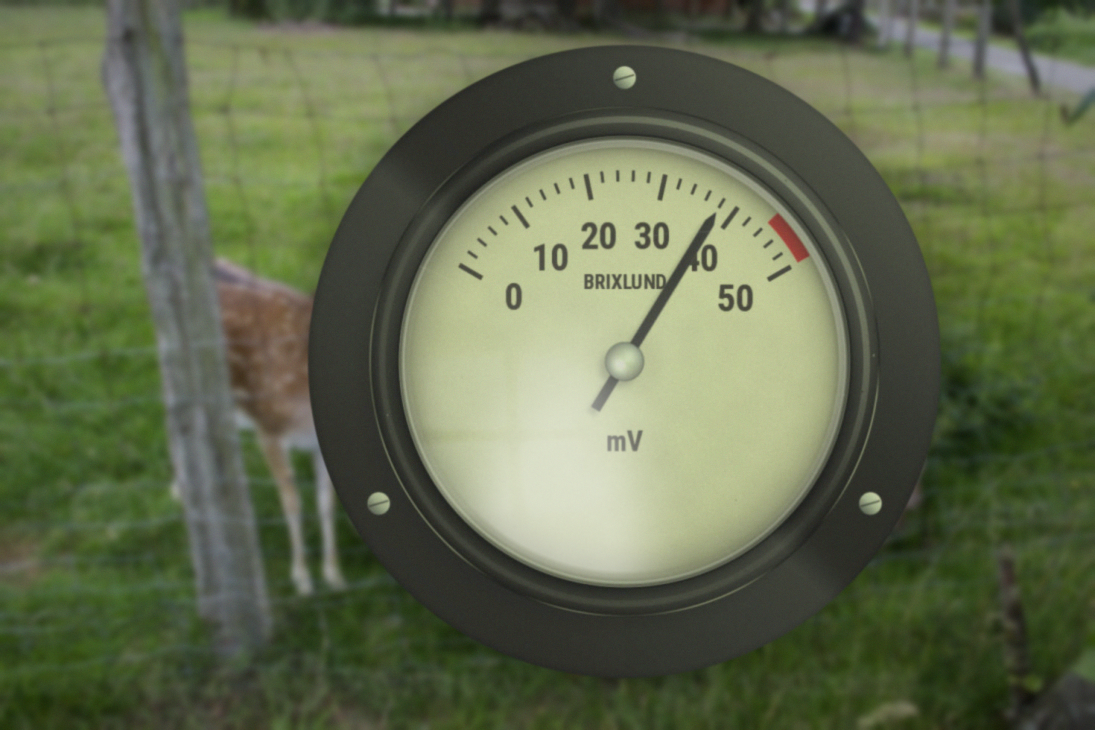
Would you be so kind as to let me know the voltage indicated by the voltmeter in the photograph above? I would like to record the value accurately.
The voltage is 38 mV
